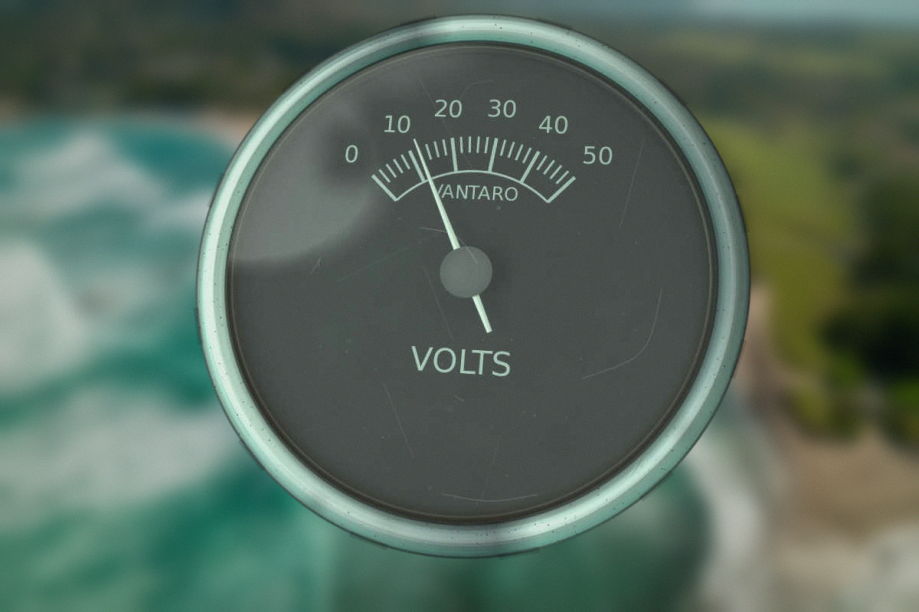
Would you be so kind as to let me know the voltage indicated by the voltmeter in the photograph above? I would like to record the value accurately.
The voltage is 12 V
